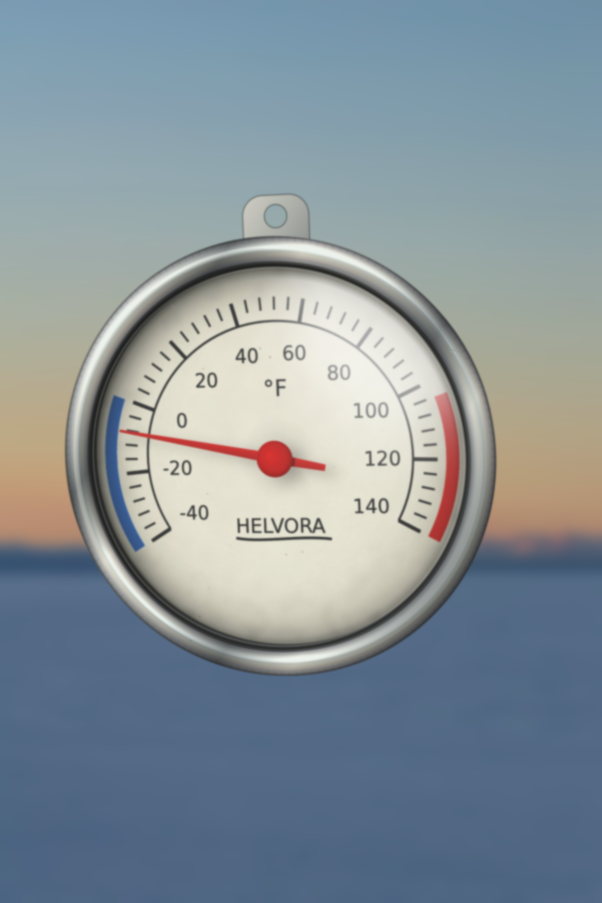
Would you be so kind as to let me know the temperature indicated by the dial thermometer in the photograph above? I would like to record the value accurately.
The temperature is -8 °F
